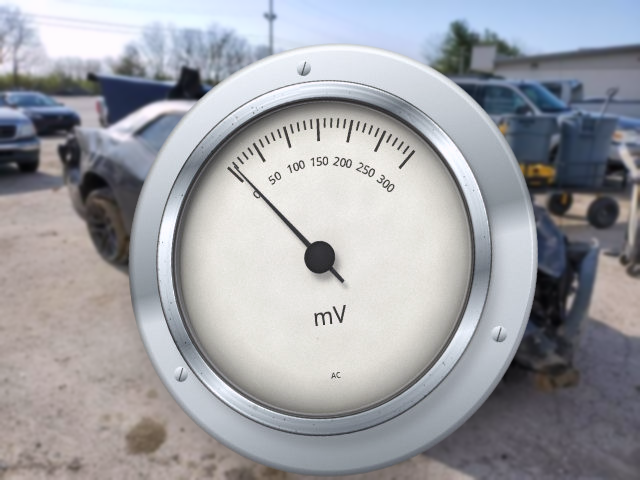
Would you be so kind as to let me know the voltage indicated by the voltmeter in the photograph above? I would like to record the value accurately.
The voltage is 10 mV
